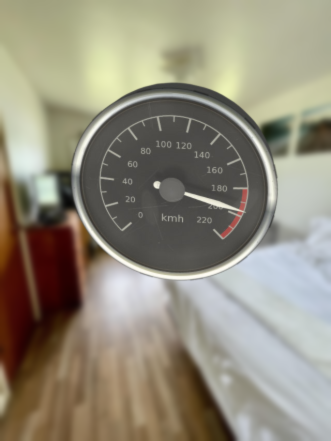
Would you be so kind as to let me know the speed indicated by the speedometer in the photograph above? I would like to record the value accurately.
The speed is 195 km/h
